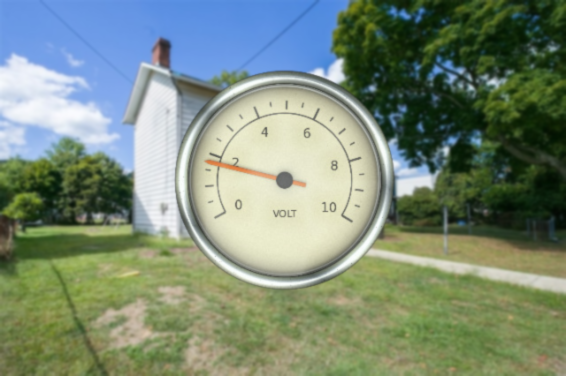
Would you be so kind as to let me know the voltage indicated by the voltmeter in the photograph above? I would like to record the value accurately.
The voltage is 1.75 V
